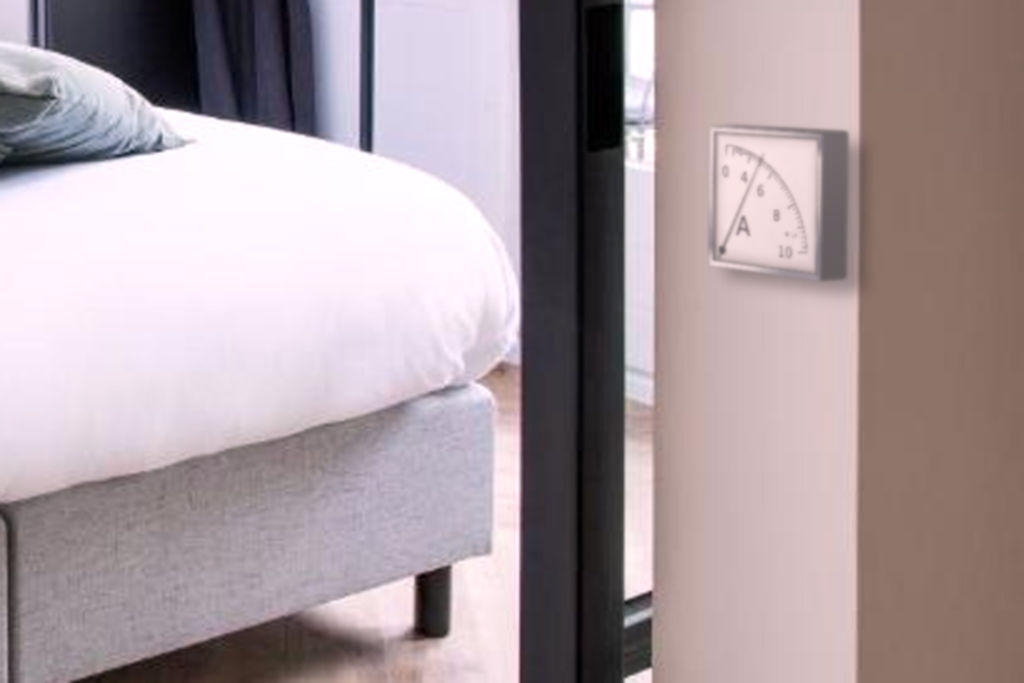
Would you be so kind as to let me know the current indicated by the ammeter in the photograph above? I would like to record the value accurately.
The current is 5 A
